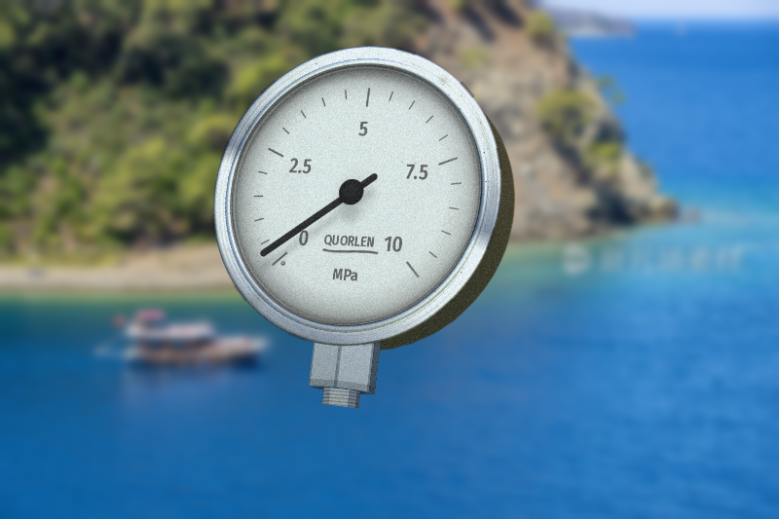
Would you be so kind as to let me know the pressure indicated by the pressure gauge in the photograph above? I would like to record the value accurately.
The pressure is 0.25 MPa
